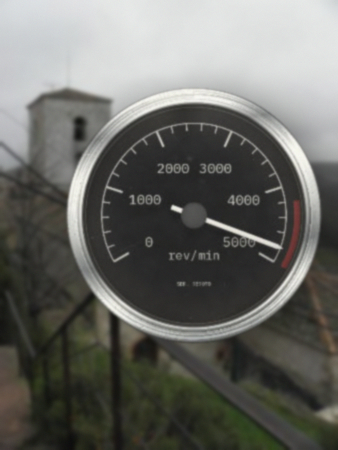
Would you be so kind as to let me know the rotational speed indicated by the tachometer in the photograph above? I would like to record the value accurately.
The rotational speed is 4800 rpm
